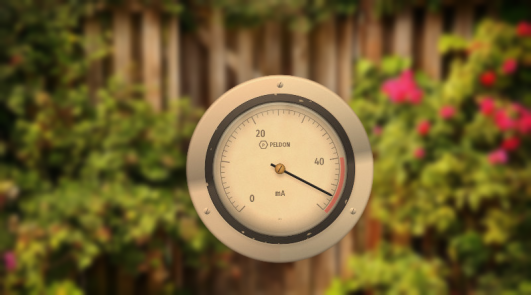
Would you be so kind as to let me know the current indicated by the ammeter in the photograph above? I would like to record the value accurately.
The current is 47 mA
